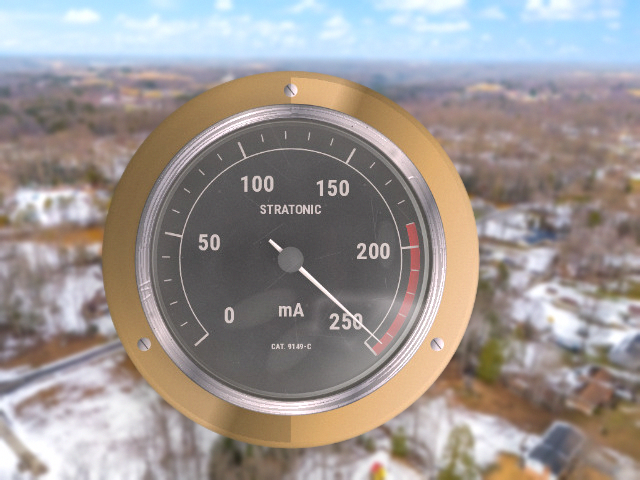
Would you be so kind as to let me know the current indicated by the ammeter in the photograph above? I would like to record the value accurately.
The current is 245 mA
